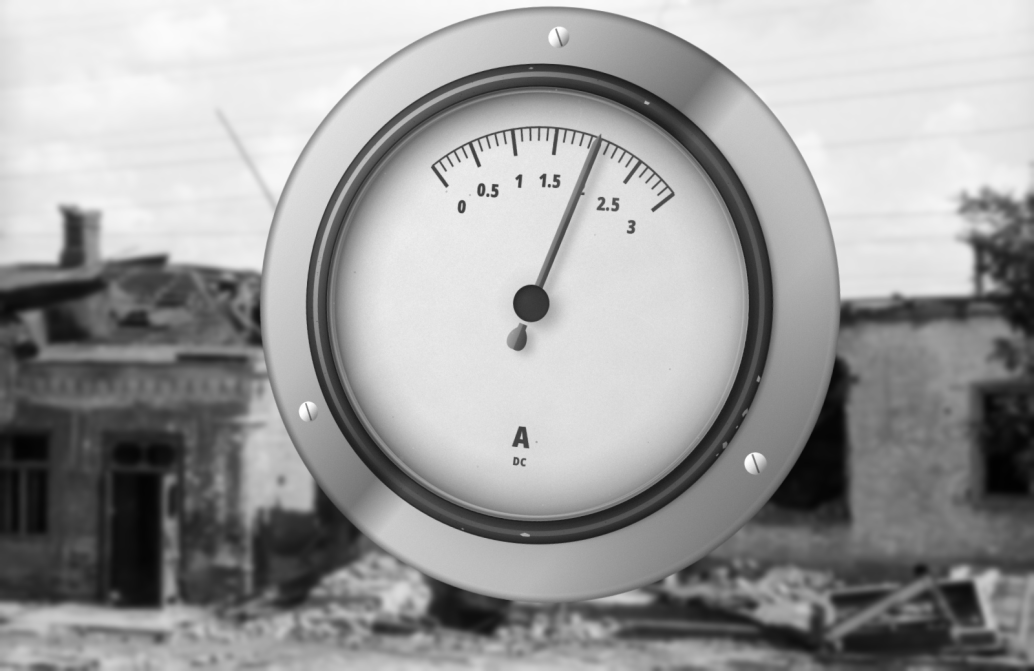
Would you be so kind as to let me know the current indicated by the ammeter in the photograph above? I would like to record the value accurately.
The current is 2 A
